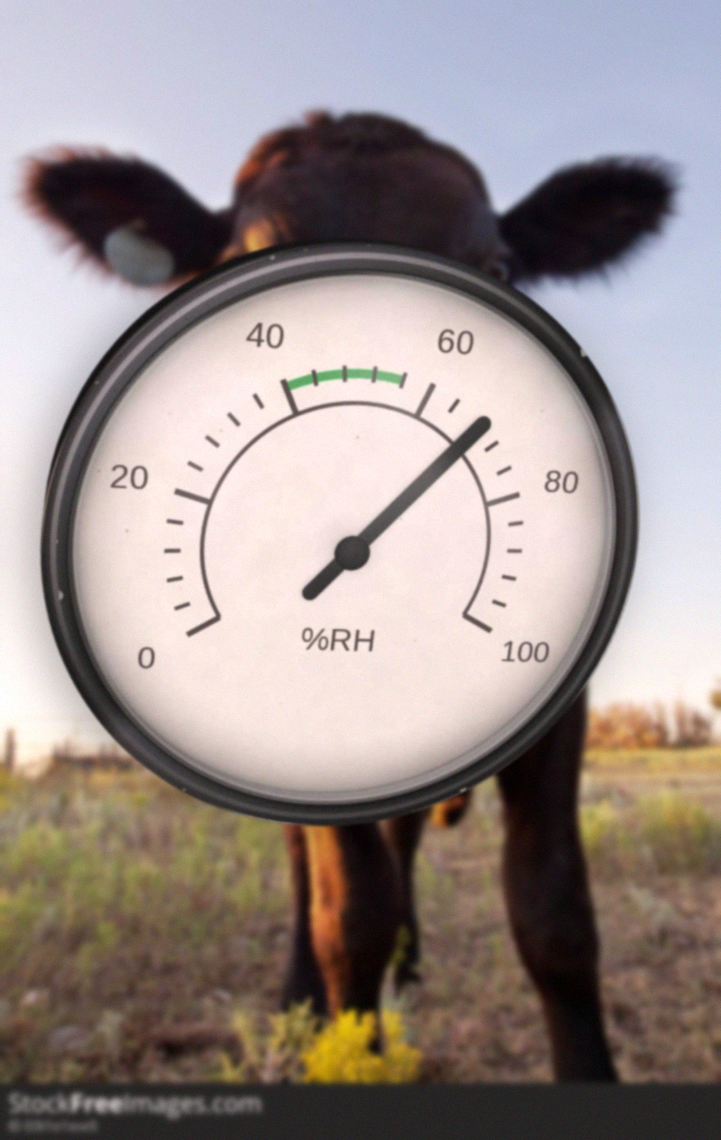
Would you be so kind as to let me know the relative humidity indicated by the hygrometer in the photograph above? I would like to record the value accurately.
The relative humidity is 68 %
